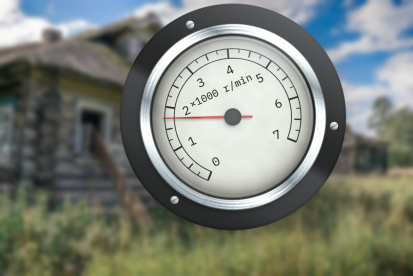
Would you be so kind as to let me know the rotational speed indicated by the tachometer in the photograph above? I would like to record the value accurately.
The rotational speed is 1750 rpm
